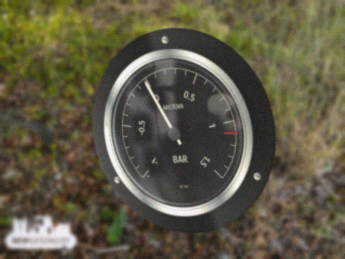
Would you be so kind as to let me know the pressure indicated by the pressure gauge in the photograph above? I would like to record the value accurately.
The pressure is 0 bar
